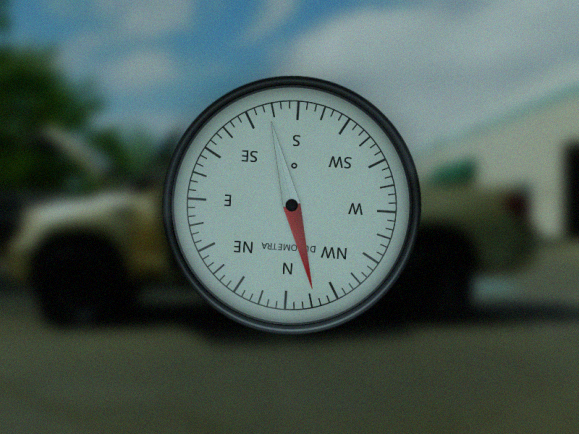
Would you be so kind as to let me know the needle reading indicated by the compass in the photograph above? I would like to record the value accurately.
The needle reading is 342.5 °
